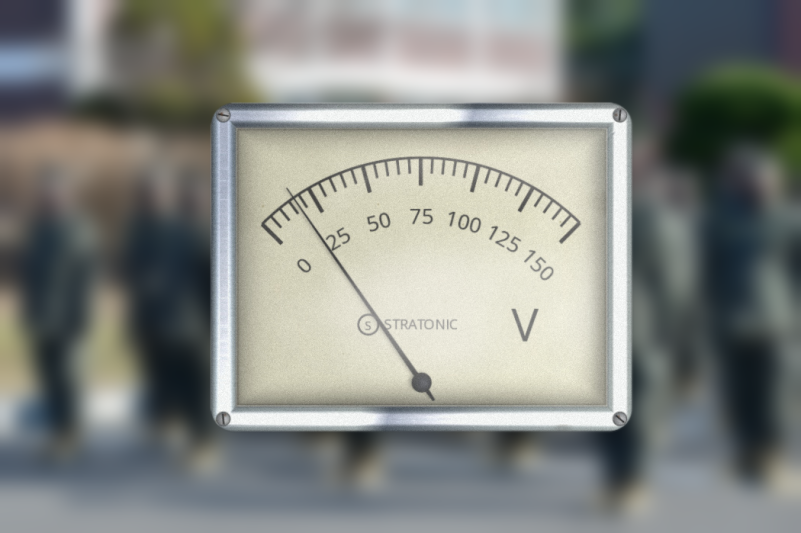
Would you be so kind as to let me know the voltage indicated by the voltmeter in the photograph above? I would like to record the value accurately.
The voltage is 17.5 V
